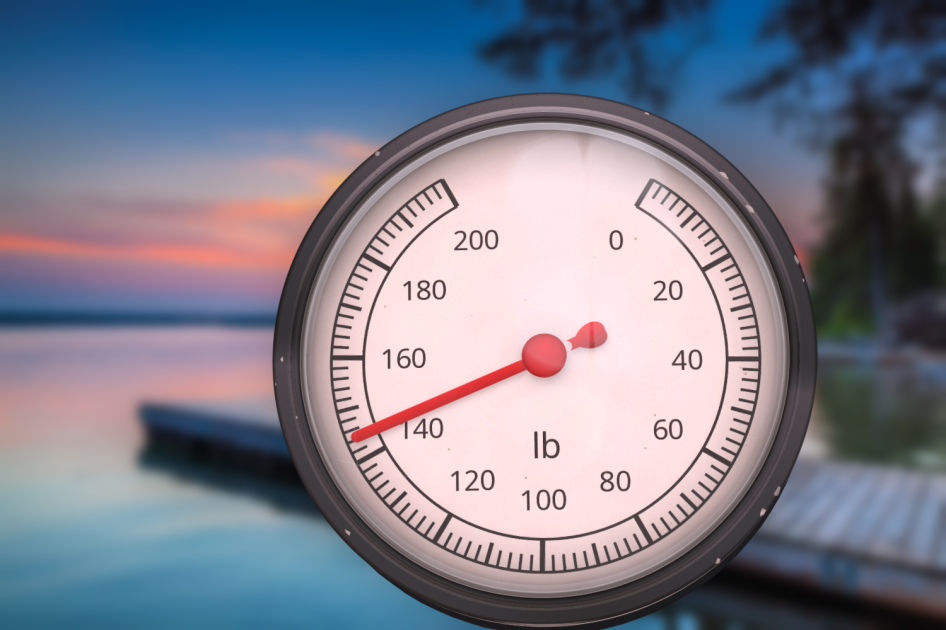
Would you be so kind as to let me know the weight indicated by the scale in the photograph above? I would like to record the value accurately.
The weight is 144 lb
